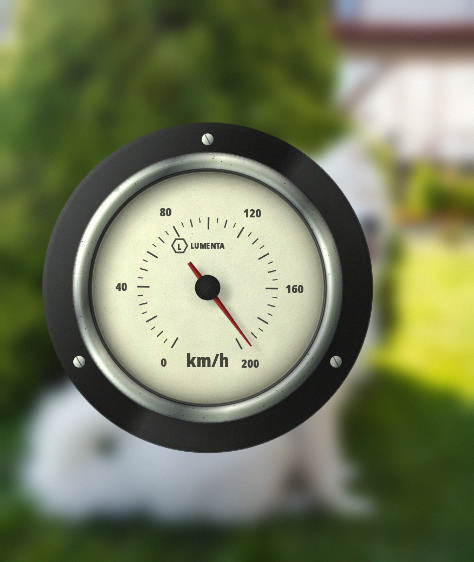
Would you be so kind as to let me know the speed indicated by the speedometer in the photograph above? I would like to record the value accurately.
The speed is 195 km/h
